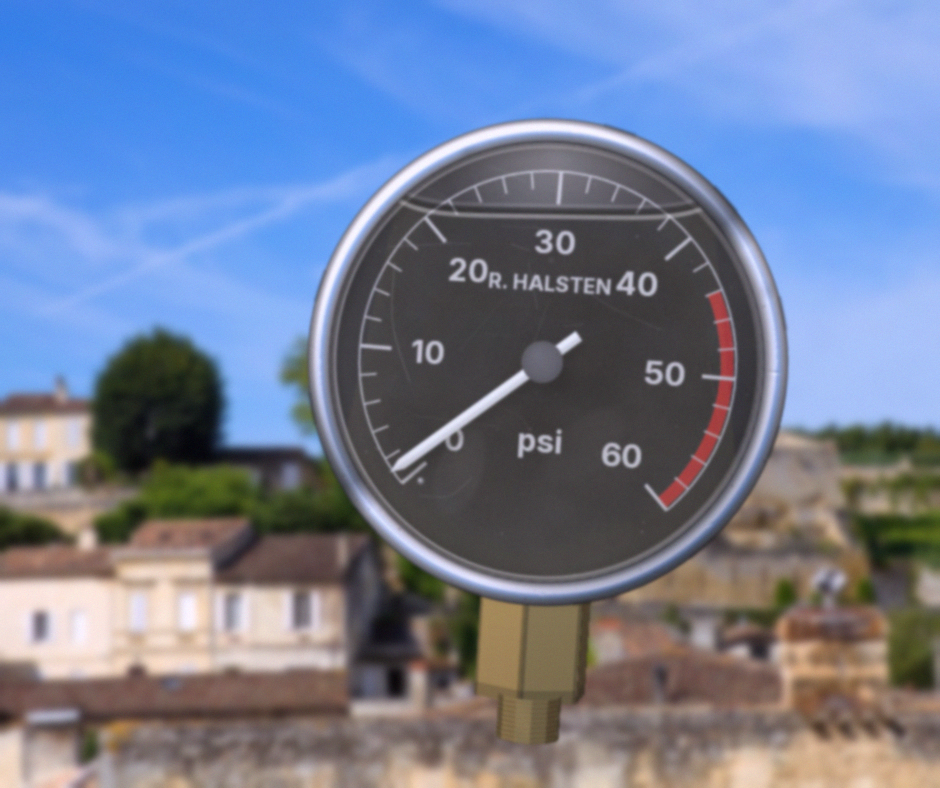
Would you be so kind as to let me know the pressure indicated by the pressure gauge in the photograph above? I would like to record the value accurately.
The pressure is 1 psi
